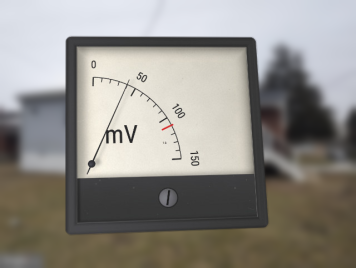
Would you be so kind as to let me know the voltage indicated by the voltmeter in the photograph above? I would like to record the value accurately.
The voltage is 40 mV
